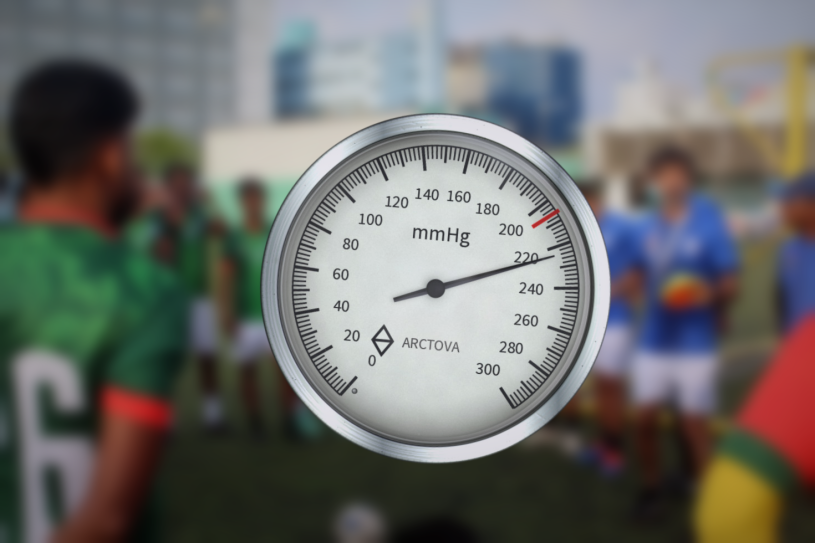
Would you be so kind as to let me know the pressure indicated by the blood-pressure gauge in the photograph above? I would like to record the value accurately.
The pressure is 224 mmHg
